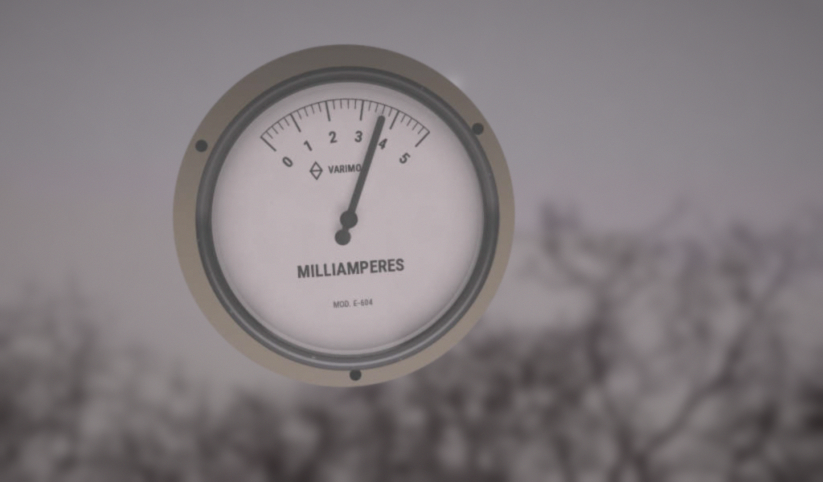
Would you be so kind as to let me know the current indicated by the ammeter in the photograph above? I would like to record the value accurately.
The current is 3.6 mA
